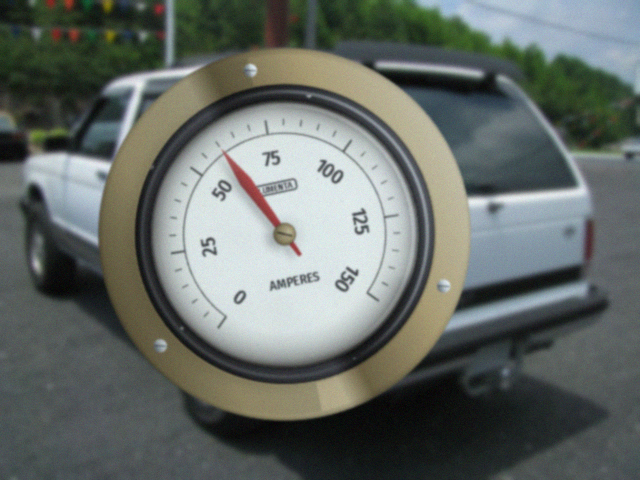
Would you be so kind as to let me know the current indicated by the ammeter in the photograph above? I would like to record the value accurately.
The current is 60 A
